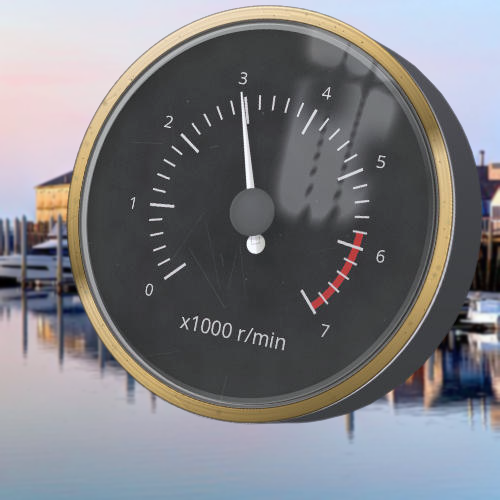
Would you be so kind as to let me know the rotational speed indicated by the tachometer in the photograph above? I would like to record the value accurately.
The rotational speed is 3000 rpm
